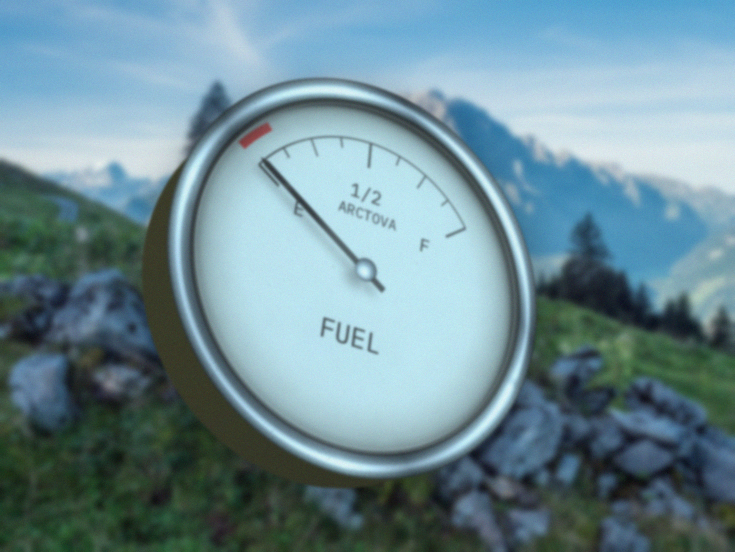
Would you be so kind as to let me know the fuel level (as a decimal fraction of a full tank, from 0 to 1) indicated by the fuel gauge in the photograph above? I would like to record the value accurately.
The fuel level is 0
